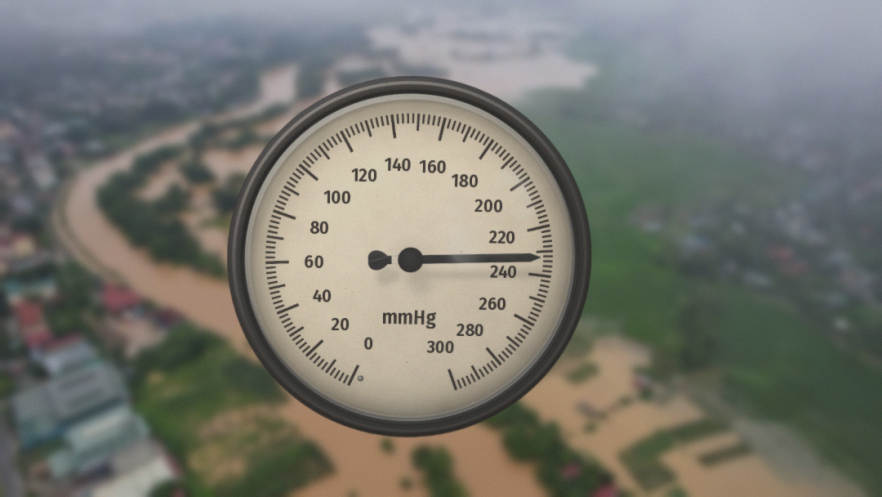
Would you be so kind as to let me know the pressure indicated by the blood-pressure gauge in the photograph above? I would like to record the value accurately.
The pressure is 232 mmHg
